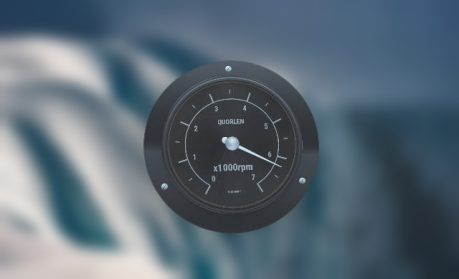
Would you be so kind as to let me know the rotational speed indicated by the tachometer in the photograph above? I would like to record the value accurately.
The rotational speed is 6250 rpm
